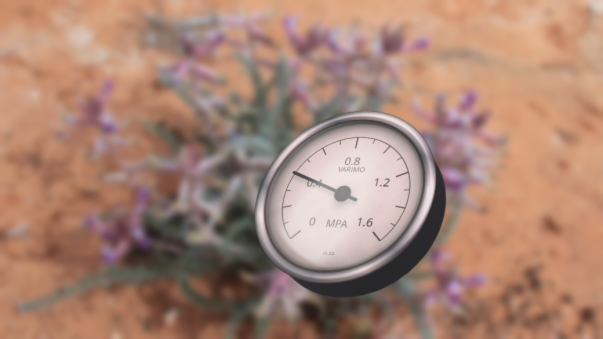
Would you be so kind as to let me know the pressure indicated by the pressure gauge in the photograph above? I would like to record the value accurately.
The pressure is 0.4 MPa
